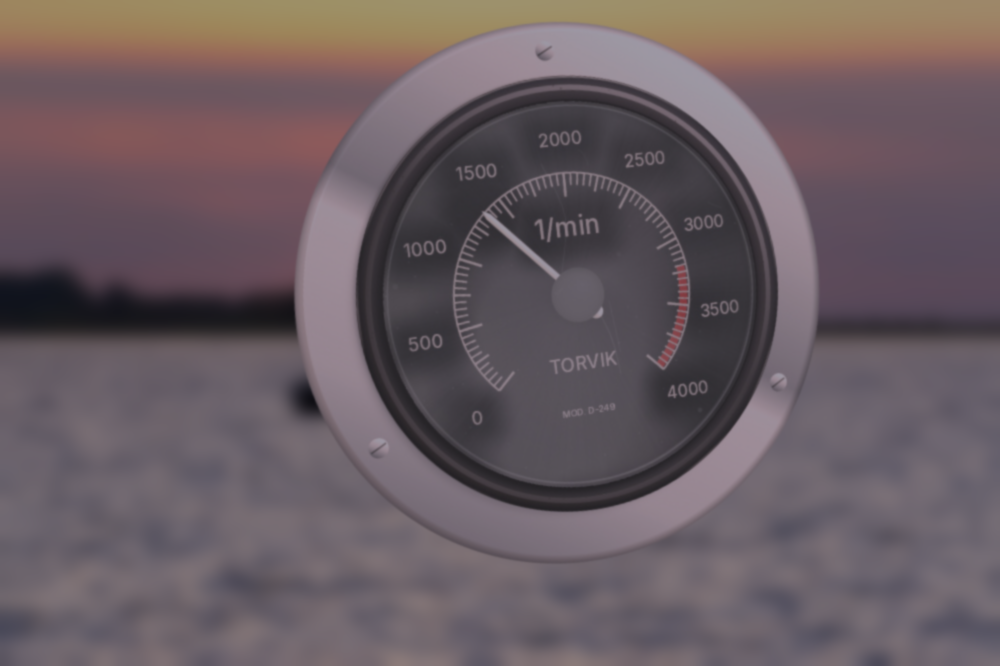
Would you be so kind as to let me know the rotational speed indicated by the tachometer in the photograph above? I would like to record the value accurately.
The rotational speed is 1350 rpm
